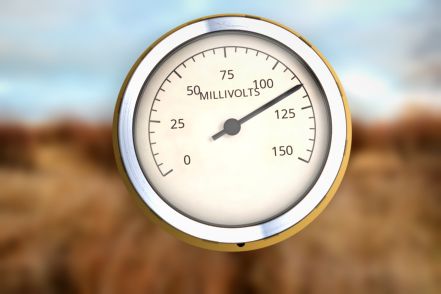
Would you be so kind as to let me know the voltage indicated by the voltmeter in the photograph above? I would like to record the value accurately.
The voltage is 115 mV
